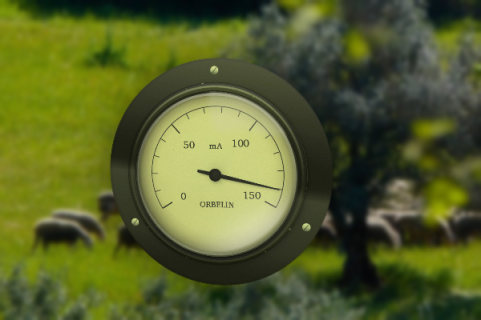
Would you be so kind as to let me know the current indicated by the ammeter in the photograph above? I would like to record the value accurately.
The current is 140 mA
